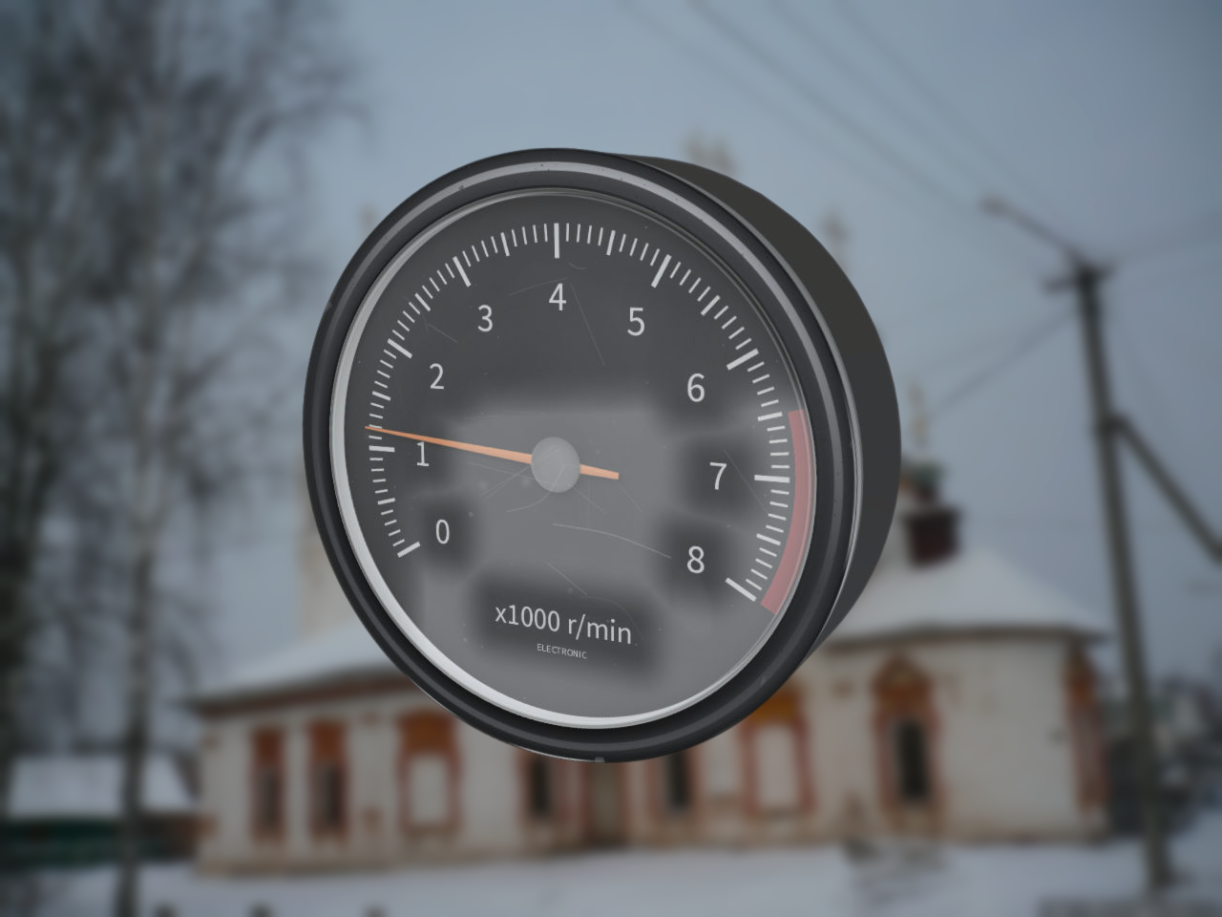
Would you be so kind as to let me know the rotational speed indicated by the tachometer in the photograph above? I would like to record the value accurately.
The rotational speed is 1200 rpm
